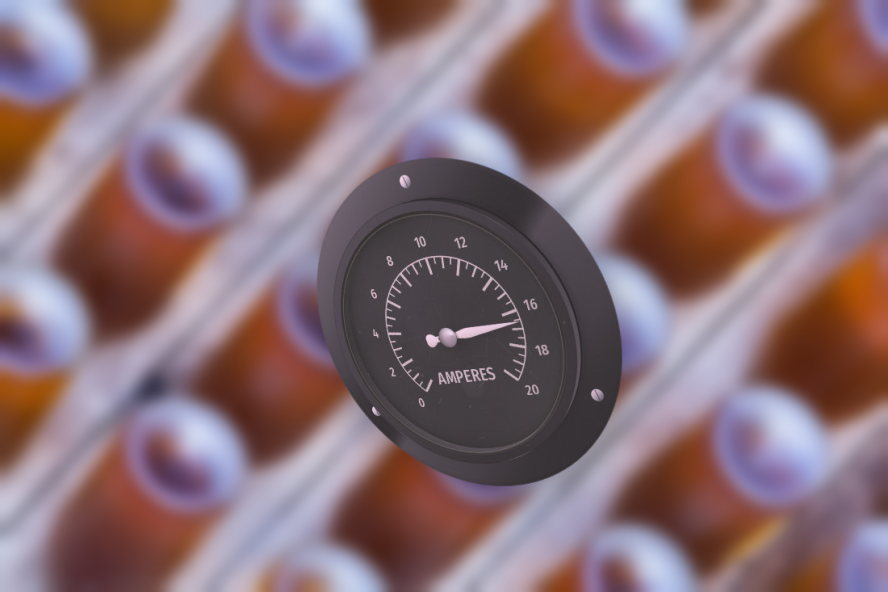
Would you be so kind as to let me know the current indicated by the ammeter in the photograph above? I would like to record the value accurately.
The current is 16.5 A
